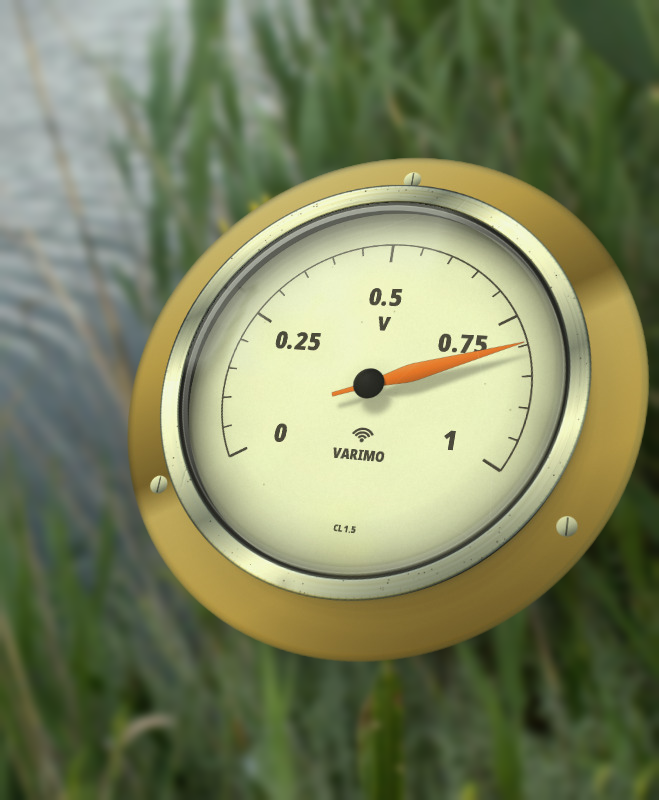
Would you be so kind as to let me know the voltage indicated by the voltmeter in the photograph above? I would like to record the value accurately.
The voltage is 0.8 V
